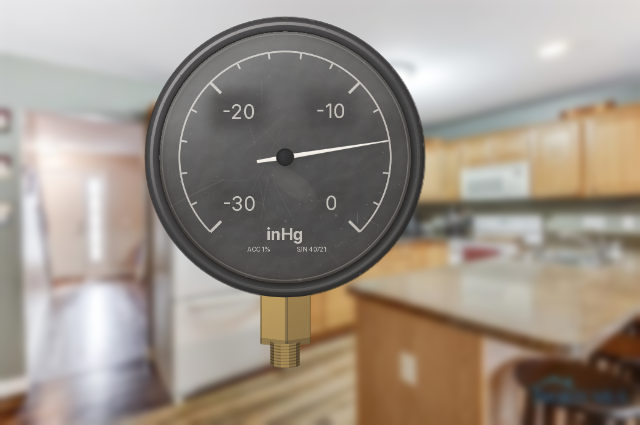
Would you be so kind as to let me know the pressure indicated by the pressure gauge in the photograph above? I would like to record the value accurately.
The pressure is -6 inHg
